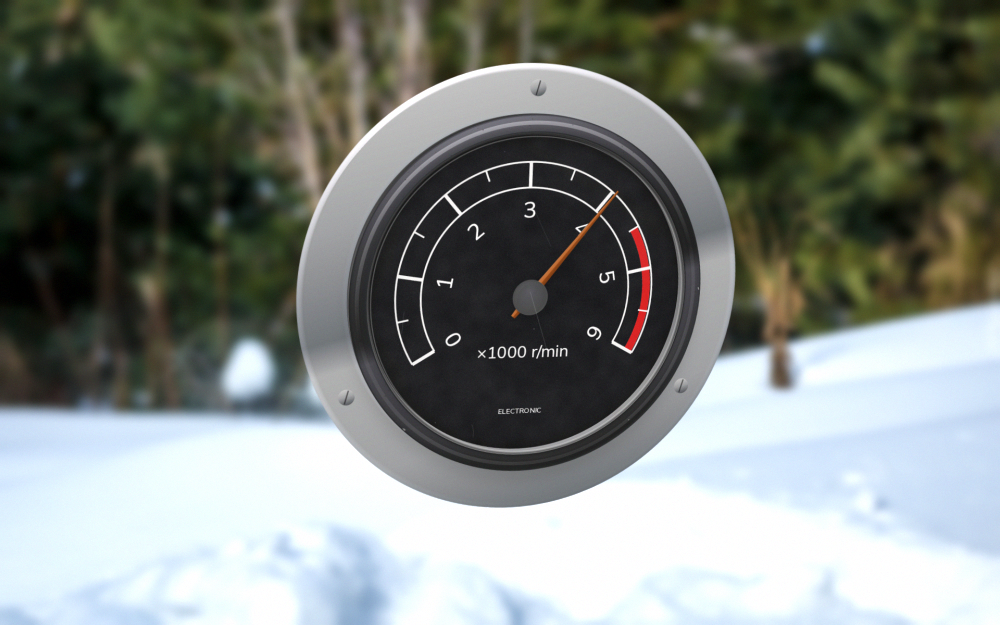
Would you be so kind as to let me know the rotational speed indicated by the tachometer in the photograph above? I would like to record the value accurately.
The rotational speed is 4000 rpm
